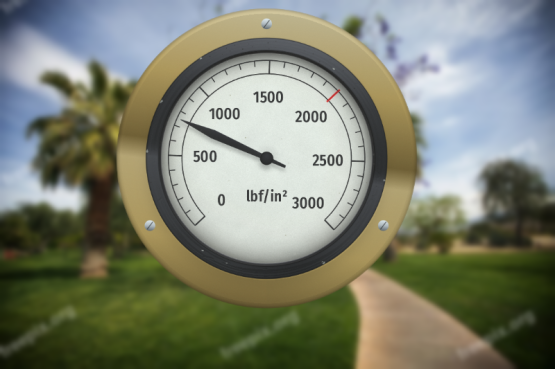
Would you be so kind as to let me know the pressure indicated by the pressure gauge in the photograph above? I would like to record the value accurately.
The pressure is 750 psi
